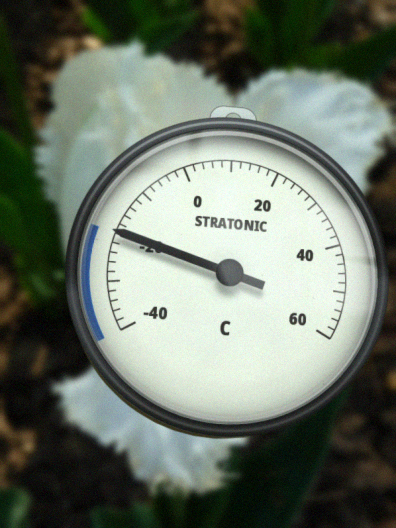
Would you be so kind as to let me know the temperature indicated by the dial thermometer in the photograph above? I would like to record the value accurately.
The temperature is -20 °C
